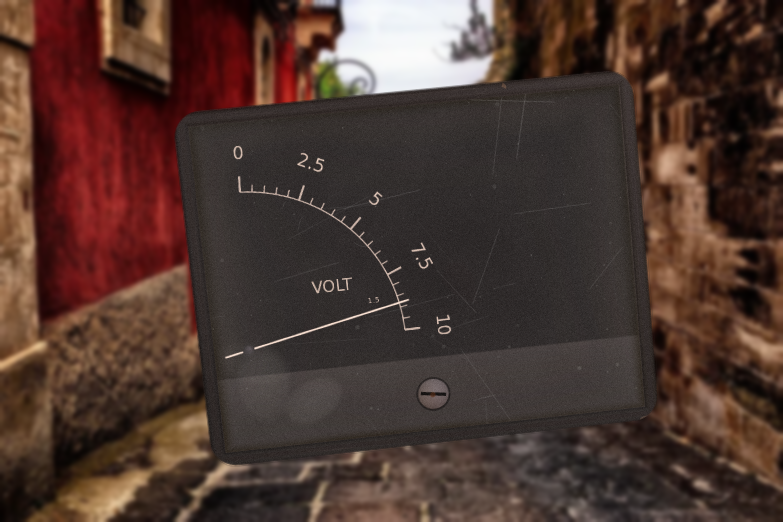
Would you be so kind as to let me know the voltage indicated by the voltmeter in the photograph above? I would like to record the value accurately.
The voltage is 8.75 V
